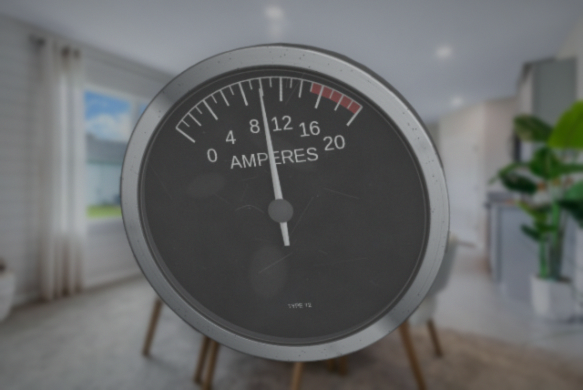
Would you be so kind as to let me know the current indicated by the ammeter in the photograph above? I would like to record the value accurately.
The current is 10 A
